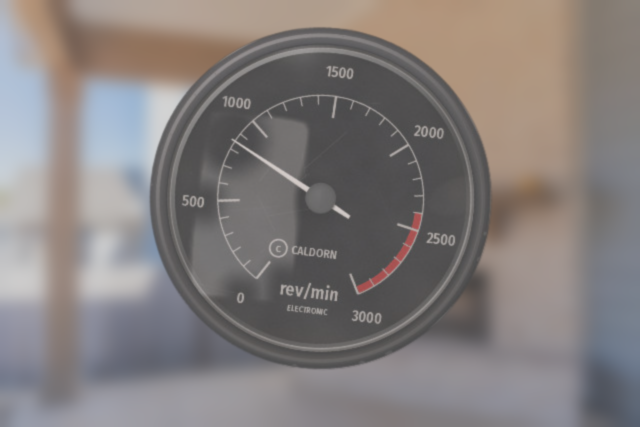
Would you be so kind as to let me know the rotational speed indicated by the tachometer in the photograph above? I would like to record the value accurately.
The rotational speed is 850 rpm
